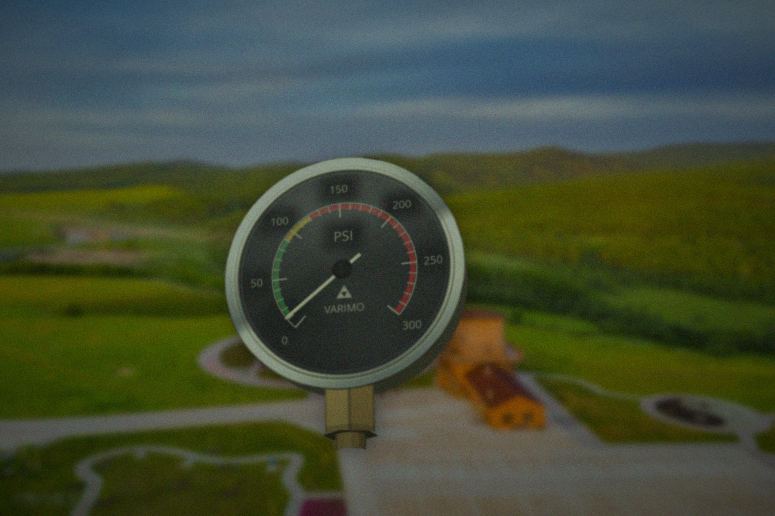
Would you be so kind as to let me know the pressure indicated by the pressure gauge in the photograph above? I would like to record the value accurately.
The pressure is 10 psi
